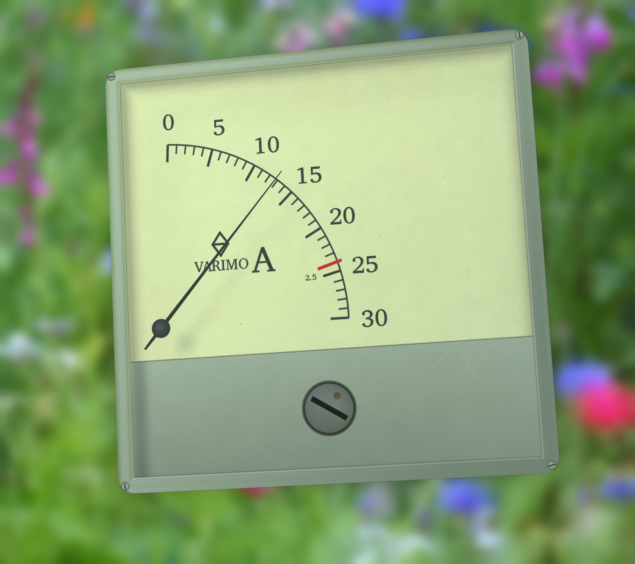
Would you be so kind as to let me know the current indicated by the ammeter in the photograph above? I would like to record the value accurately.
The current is 13 A
